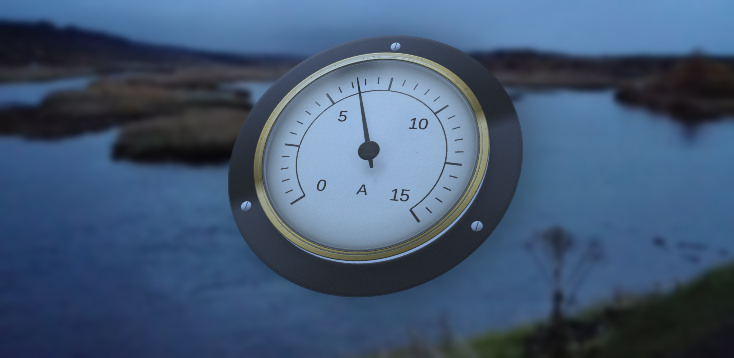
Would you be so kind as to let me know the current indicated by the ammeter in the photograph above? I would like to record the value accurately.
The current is 6.25 A
